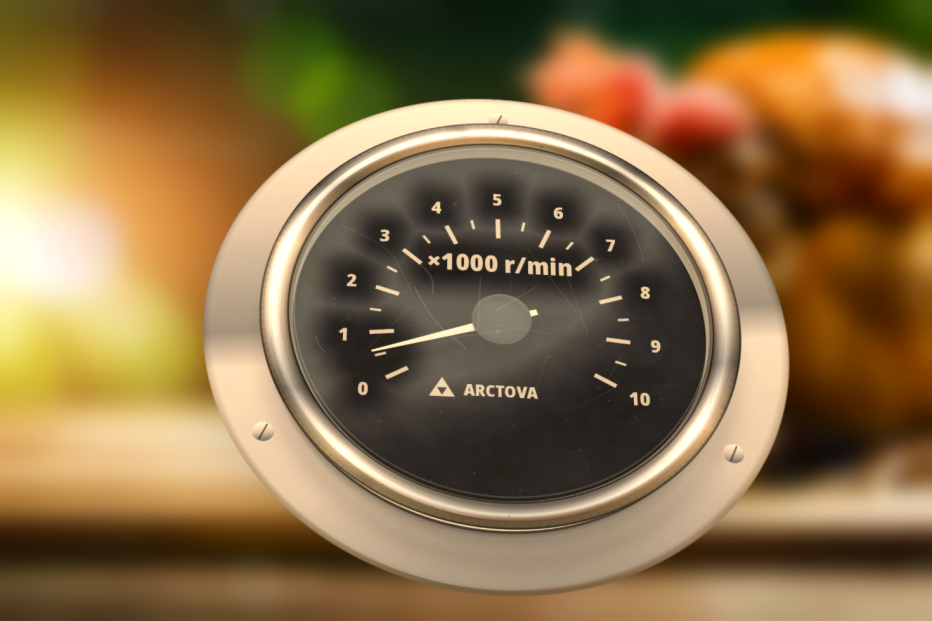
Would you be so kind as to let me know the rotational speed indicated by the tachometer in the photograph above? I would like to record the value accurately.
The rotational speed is 500 rpm
